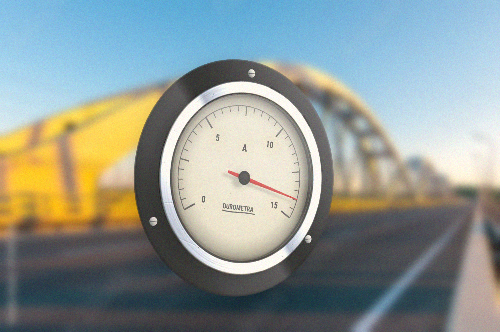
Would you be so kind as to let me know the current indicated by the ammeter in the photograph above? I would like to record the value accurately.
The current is 14 A
